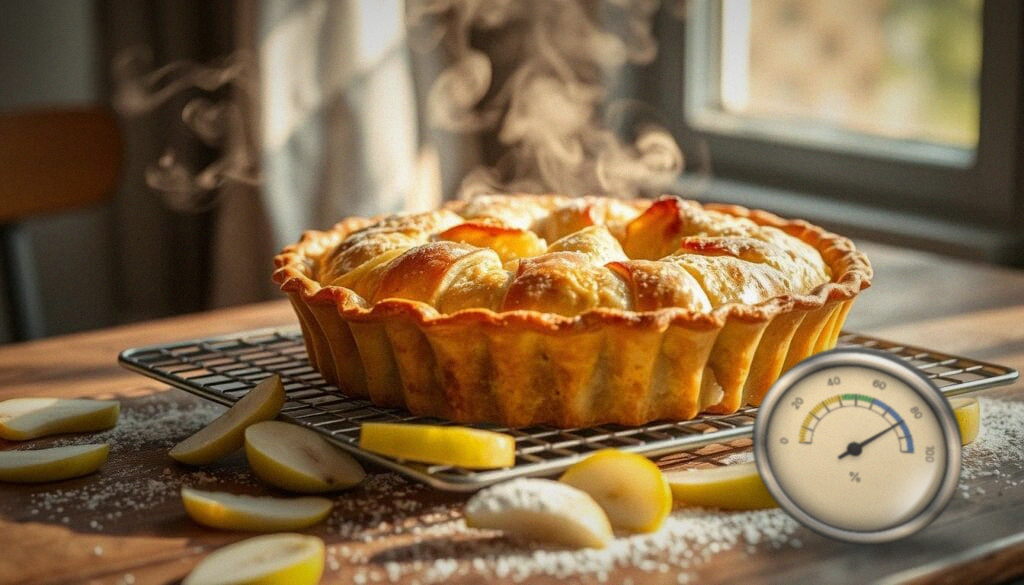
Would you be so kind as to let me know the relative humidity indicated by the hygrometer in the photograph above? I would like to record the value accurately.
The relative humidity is 80 %
